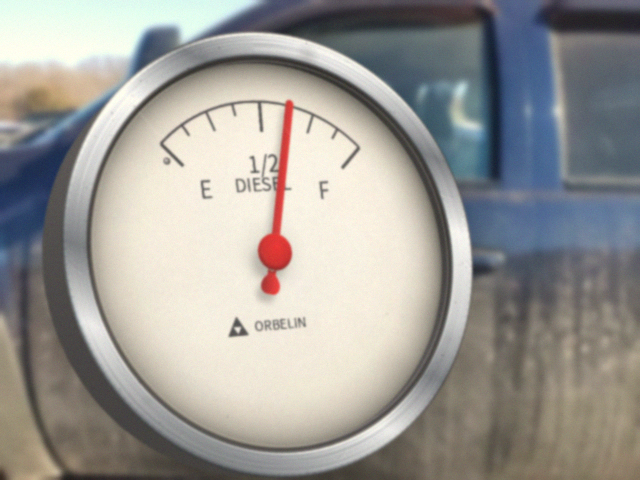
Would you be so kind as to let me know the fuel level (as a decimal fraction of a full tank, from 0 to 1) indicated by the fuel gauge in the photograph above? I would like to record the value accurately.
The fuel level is 0.625
